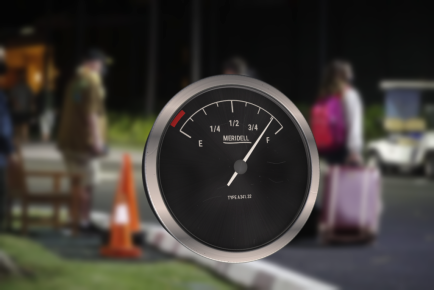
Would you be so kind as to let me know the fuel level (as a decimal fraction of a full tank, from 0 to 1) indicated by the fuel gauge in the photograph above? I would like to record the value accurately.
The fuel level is 0.875
